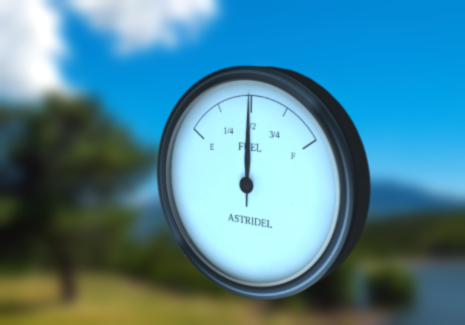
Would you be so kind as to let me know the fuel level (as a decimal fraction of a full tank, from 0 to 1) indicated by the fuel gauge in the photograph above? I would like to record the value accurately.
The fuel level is 0.5
